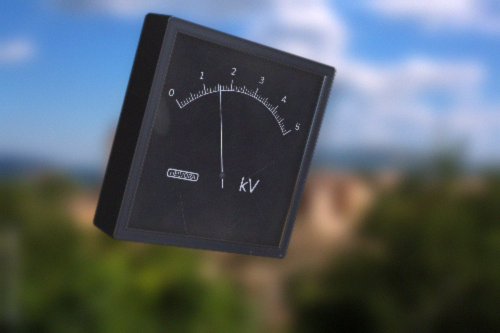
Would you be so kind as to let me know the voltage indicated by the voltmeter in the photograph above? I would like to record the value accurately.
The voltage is 1.5 kV
